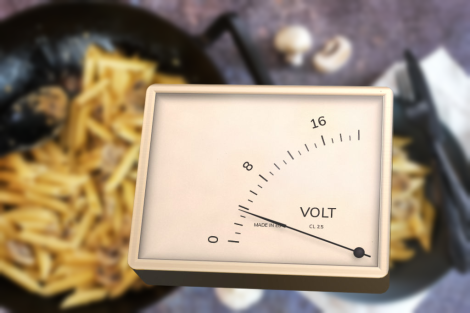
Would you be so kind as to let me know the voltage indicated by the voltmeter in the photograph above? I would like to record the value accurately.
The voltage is 3.5 V
